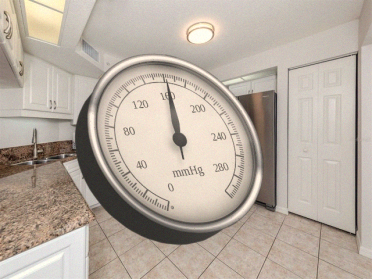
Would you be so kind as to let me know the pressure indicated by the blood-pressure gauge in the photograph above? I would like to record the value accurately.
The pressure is 160 mmHg
